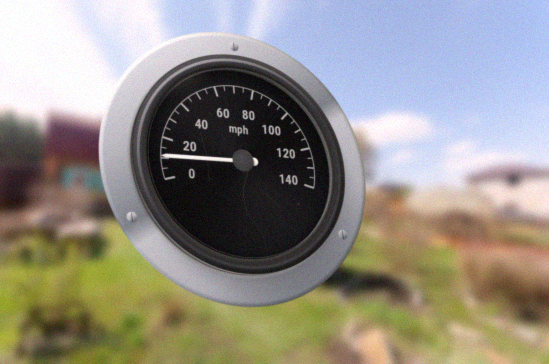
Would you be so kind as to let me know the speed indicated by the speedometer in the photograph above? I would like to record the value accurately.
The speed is 10 mph
